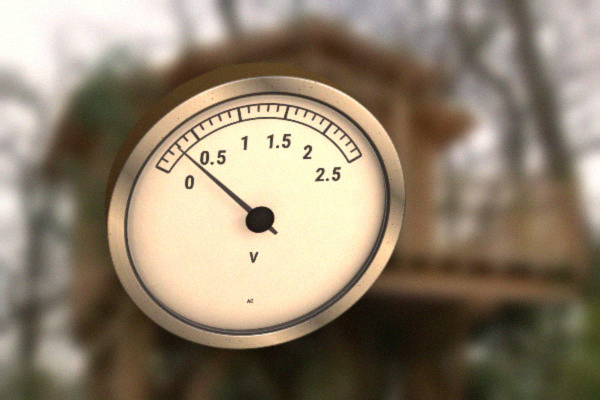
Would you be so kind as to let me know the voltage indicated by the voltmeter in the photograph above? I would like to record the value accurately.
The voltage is 0.3 V
